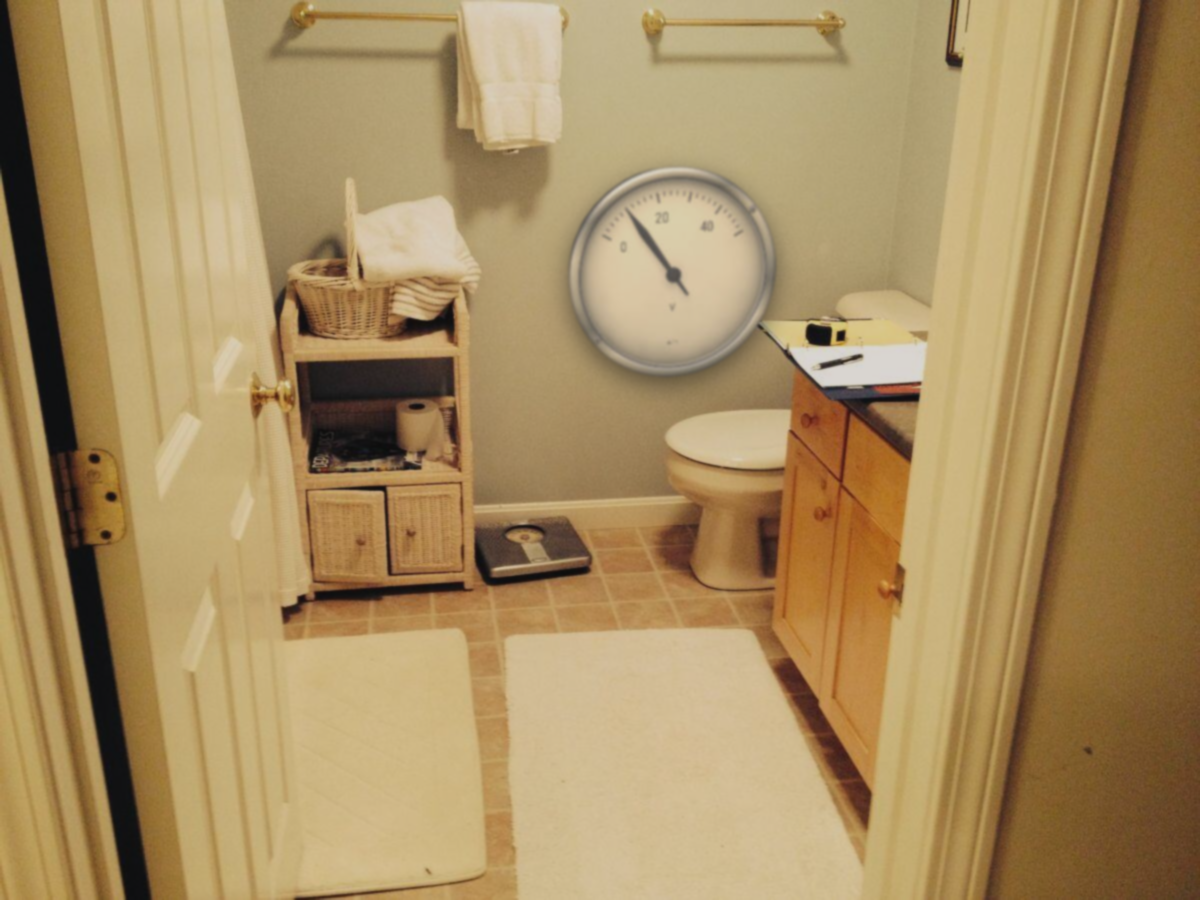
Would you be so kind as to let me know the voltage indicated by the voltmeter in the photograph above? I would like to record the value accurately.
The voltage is 10 V
